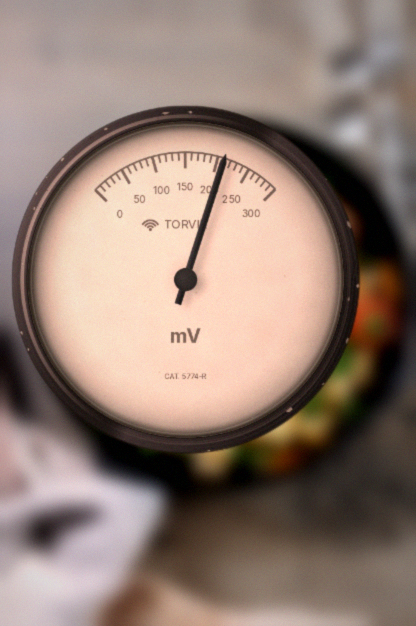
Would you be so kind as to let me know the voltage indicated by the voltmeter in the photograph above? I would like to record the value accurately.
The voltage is 210 mV
